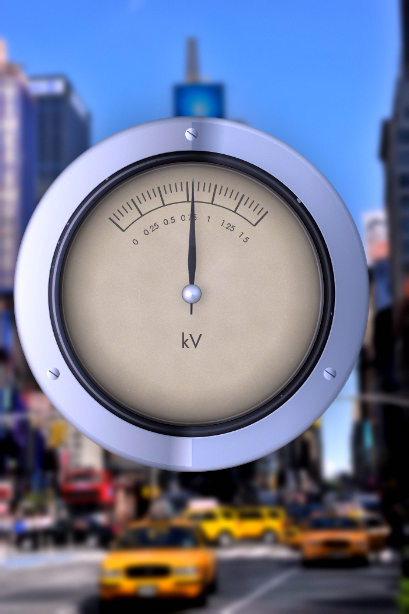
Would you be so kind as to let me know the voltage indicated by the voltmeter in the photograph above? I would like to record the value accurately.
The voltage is 0.8 kV
